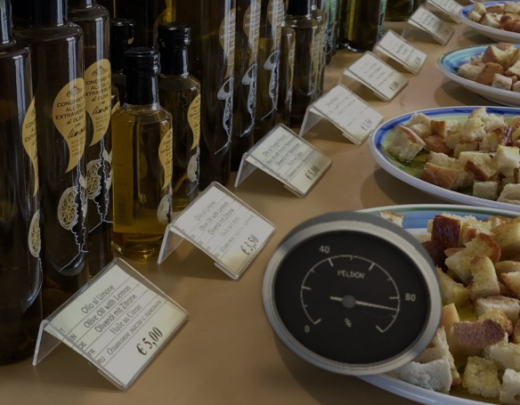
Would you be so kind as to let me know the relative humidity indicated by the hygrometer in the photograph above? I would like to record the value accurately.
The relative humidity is 85 %
